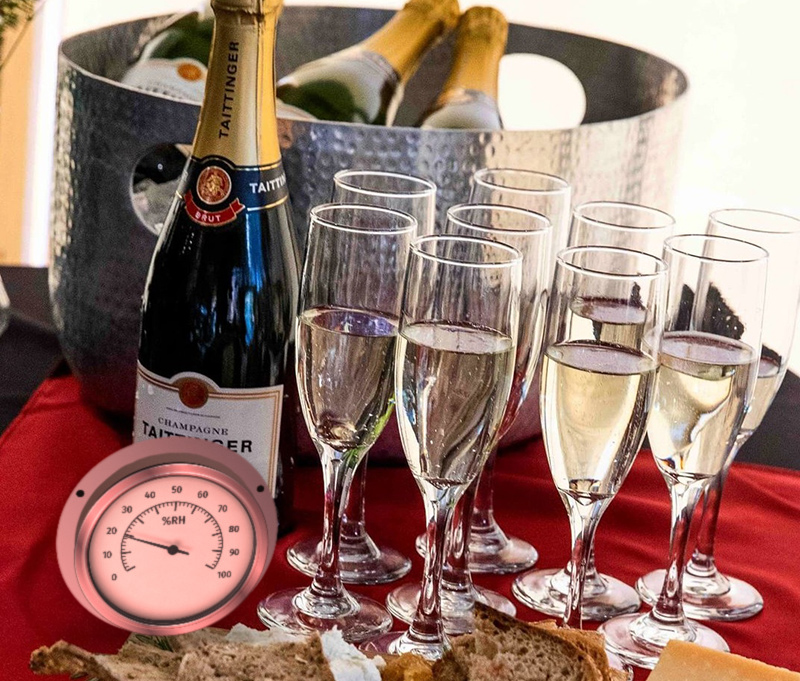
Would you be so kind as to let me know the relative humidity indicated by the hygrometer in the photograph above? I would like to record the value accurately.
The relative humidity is 20 %
